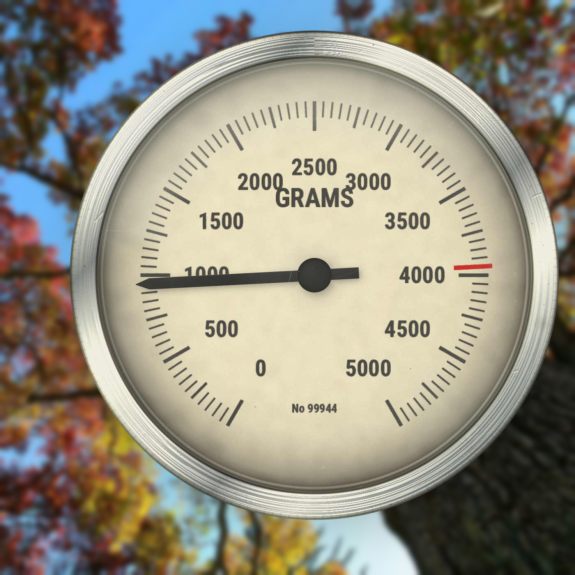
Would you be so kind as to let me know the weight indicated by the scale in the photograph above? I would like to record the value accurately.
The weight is 950 g
